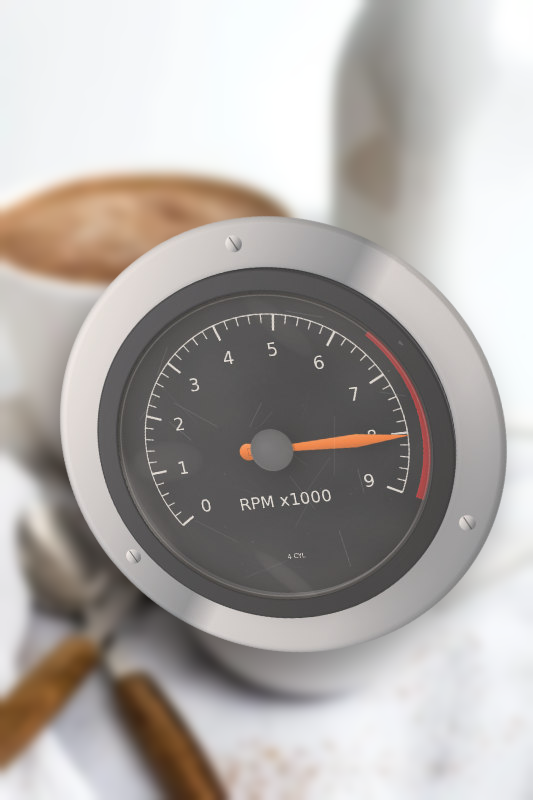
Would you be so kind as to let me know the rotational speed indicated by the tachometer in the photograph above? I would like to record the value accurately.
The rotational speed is 8000 rpm
